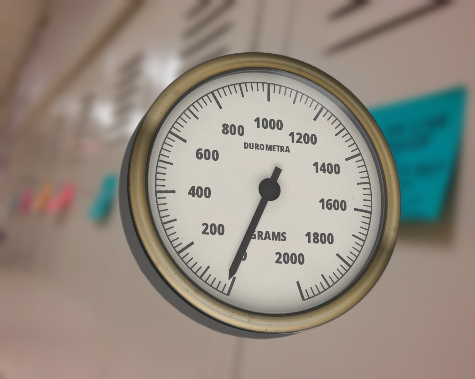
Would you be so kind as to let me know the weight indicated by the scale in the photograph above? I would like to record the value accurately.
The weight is 20 g
